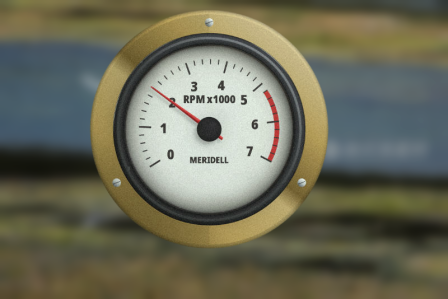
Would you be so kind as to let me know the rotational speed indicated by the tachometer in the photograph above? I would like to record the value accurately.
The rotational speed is 2000 rpm
